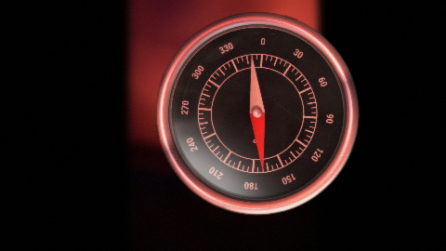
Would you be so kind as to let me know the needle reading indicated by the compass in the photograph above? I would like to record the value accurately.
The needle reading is 170 °
